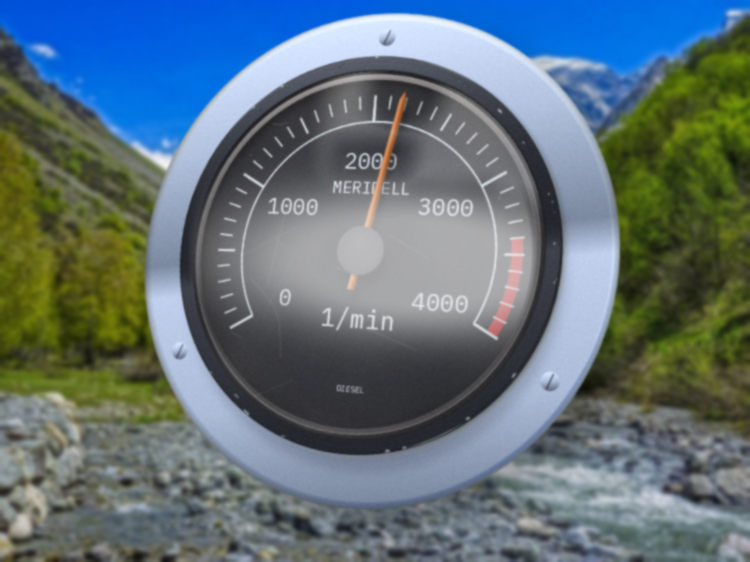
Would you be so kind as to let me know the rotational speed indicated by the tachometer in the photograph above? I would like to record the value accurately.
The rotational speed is 2200 rpm
